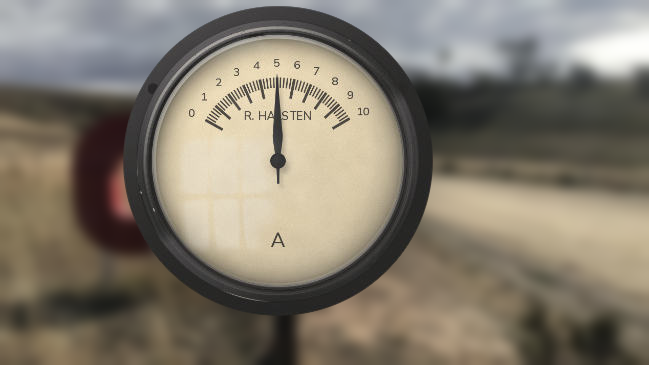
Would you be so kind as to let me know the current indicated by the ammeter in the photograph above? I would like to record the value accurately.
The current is 5 A
